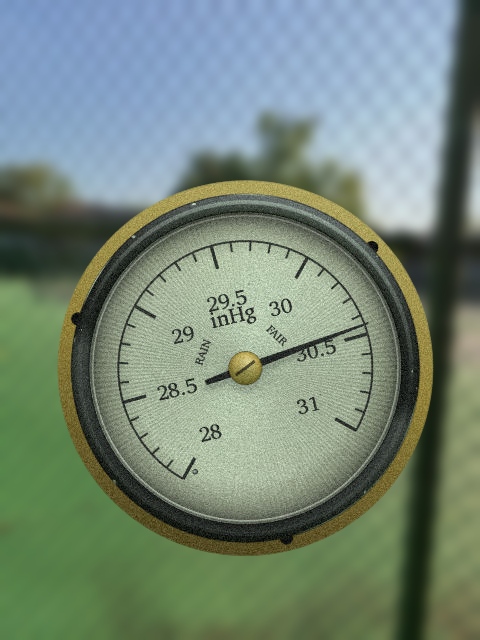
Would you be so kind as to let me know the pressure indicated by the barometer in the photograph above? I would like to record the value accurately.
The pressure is 30.45 inHg
